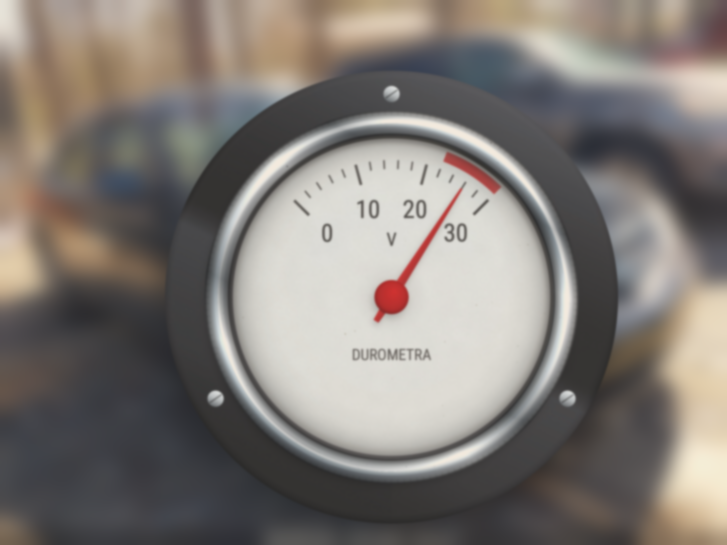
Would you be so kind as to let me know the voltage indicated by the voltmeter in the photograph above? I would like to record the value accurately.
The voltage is 26 V
